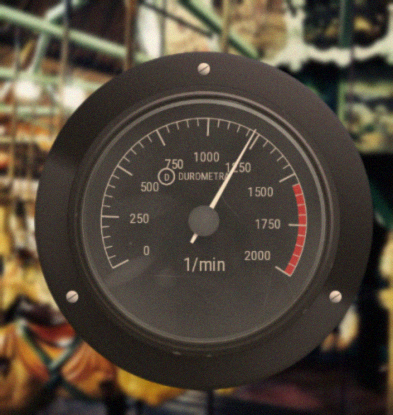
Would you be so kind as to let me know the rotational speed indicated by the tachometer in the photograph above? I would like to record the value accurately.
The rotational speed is 1225 rpm
